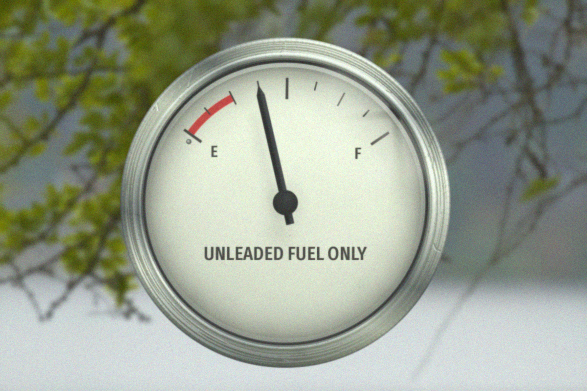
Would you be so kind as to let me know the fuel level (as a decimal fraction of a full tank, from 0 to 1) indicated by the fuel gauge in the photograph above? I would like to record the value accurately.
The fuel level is 0.375
